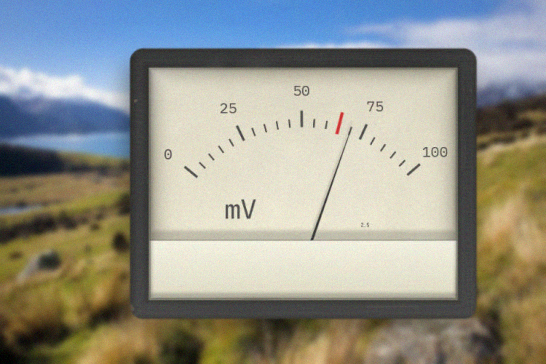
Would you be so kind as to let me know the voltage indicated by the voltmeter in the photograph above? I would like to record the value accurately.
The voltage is 70 mV
